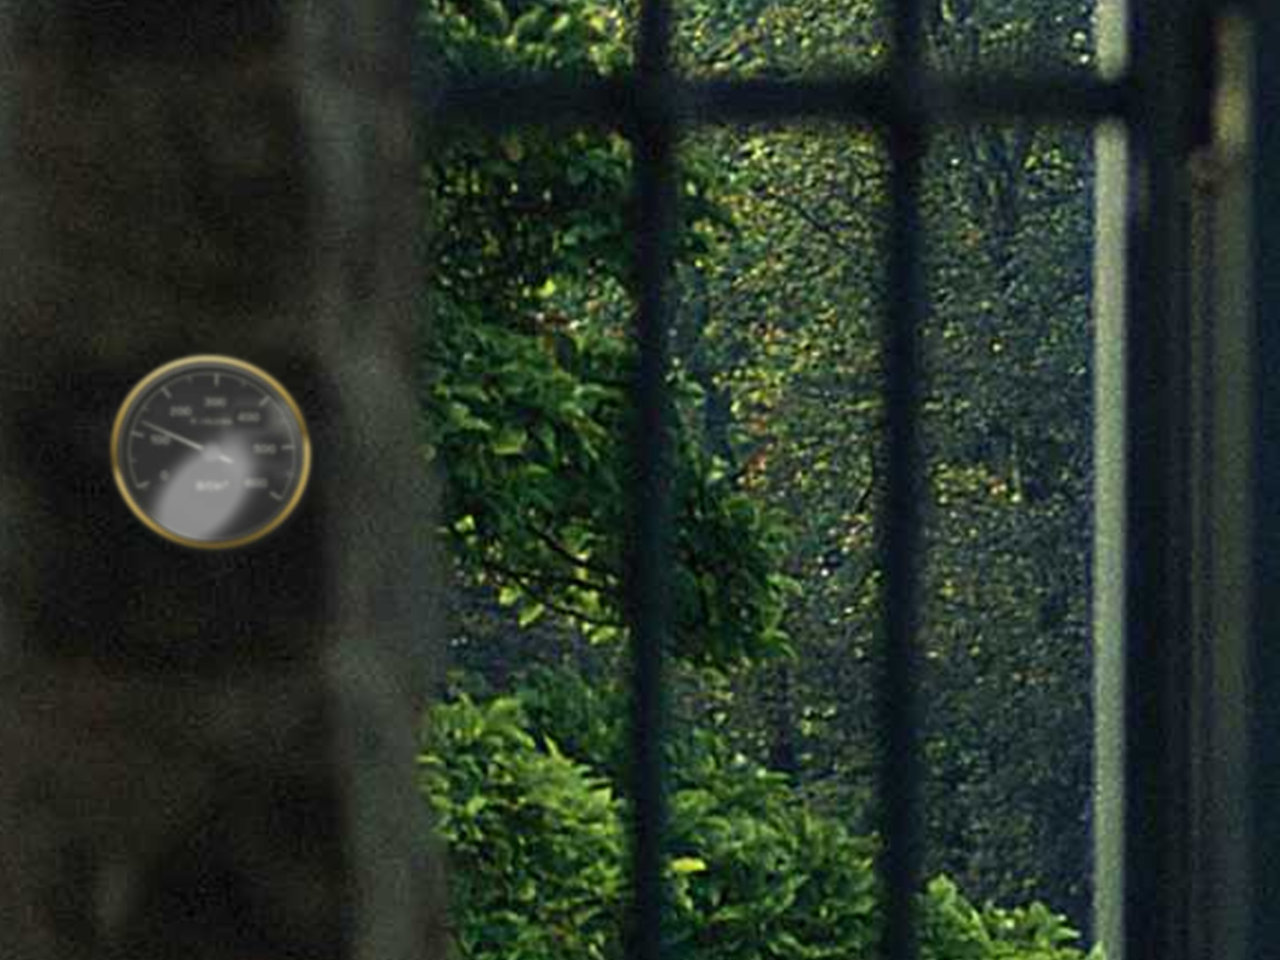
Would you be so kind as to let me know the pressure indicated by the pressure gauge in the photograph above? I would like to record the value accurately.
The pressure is 125 psi
